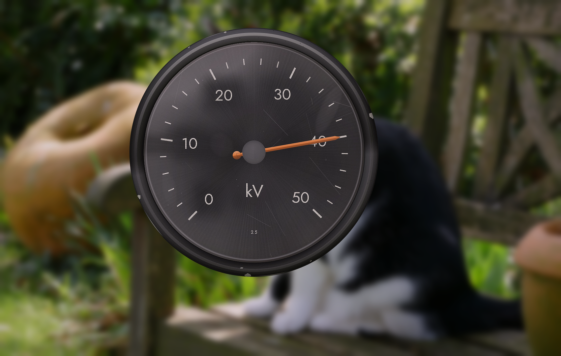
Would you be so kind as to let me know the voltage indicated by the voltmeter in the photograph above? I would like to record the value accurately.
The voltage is 40 kV
